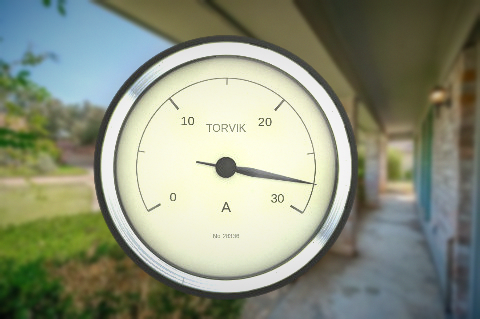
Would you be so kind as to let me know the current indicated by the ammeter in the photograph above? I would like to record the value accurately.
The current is 27.5 A
